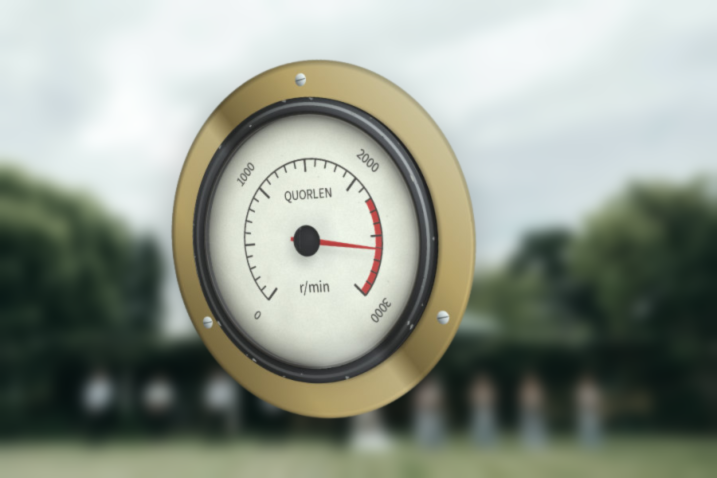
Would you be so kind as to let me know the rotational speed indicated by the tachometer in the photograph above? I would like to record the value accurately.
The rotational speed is 2600 rpm
